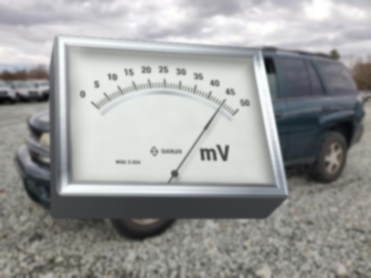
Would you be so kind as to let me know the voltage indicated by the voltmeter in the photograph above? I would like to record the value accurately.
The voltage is 45 mV
